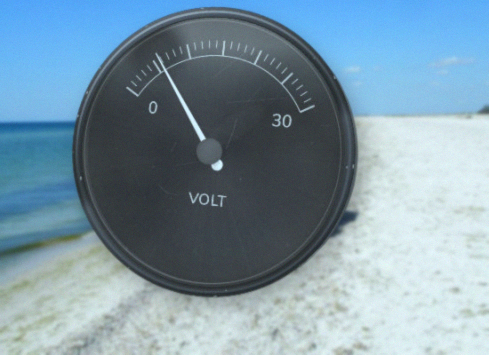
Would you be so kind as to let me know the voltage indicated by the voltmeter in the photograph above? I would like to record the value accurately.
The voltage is 6 V
